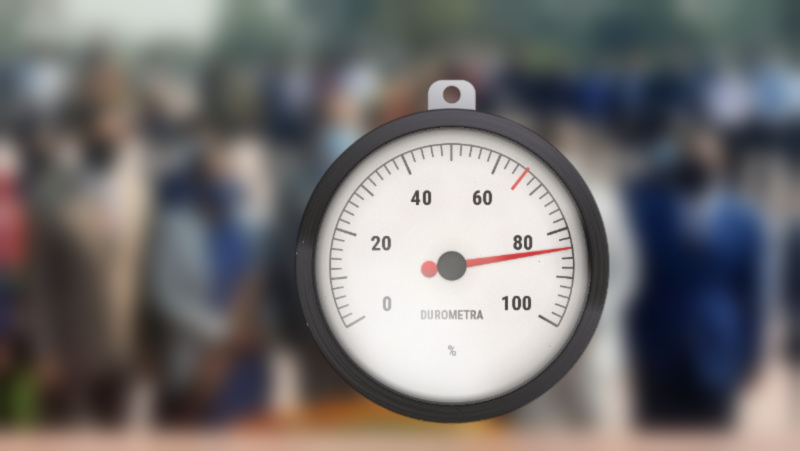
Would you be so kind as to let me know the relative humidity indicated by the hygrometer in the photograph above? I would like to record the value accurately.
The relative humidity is 84 %
